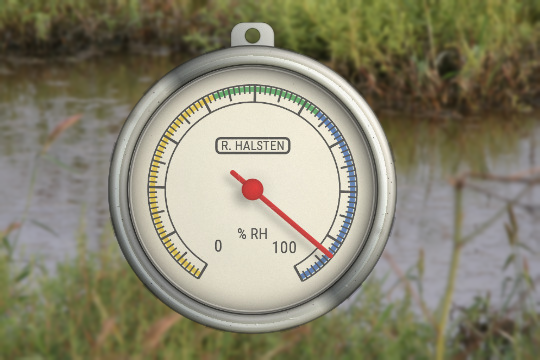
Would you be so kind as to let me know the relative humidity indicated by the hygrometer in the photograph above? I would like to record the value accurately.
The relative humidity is 93 %
